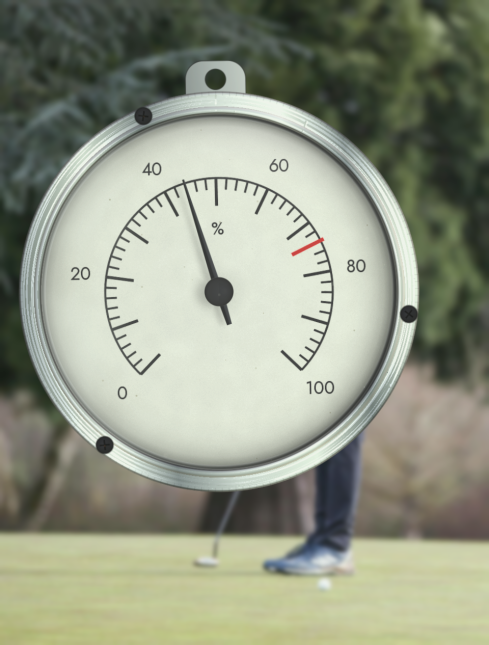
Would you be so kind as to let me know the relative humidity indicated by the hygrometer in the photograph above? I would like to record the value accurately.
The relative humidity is 44 %
